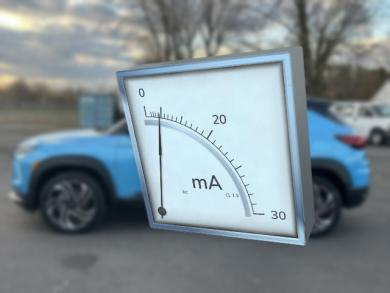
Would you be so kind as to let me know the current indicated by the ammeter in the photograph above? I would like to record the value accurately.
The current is 10 mA
